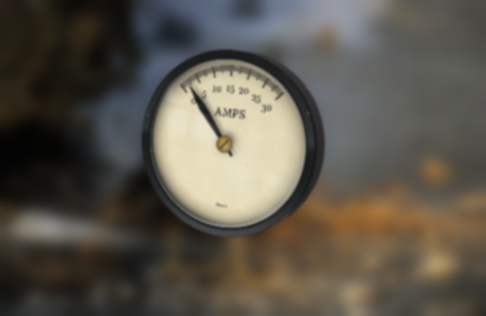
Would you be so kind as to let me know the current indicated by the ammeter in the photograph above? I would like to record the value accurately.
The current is 2.5 A
